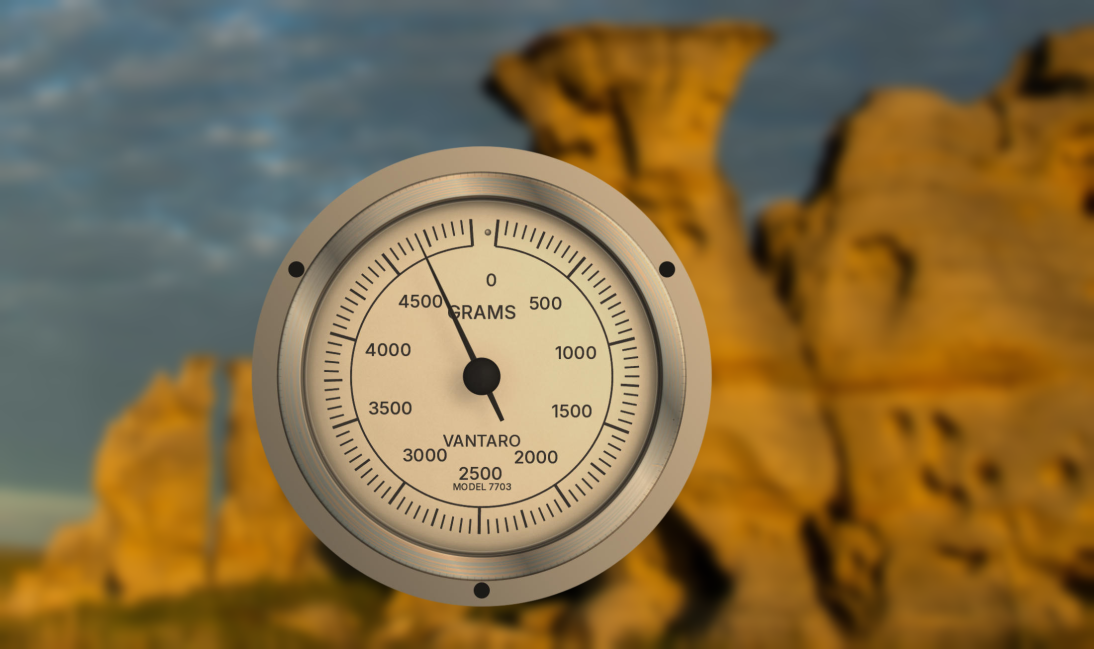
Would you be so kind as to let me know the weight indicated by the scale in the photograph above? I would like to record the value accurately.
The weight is 4700 g
